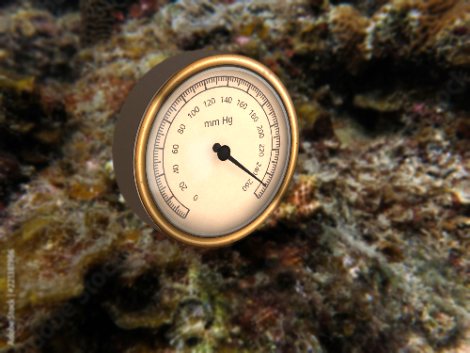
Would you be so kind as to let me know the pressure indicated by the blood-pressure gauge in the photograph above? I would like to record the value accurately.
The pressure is 250 mmHg
